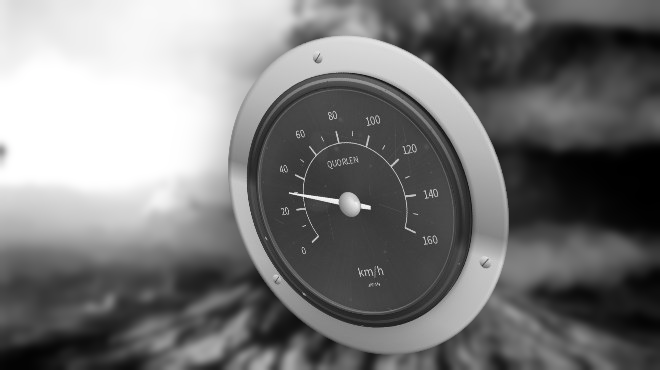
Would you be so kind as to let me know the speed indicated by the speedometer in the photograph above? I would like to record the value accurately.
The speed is 30 km/h
